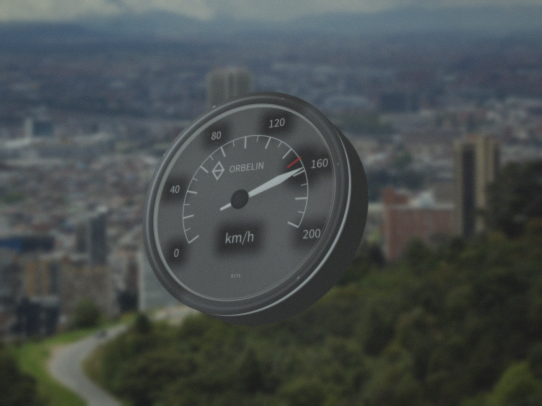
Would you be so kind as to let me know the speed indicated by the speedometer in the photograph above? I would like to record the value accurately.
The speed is 160 km/h
